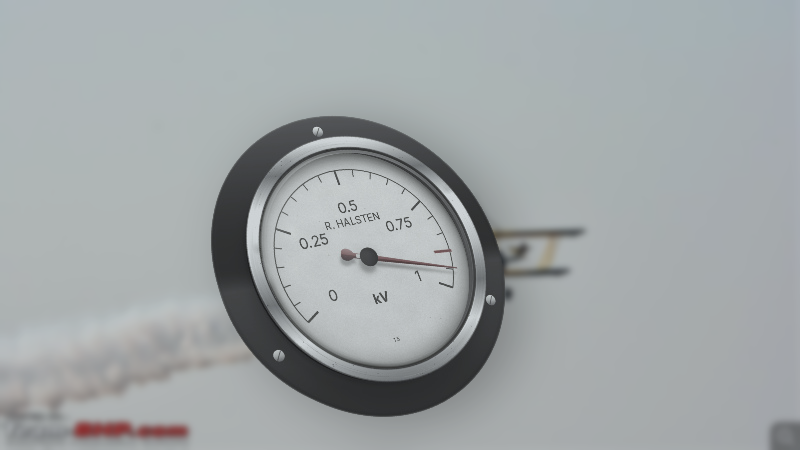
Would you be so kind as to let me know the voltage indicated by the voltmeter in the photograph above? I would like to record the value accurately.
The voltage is 0.95 kV
